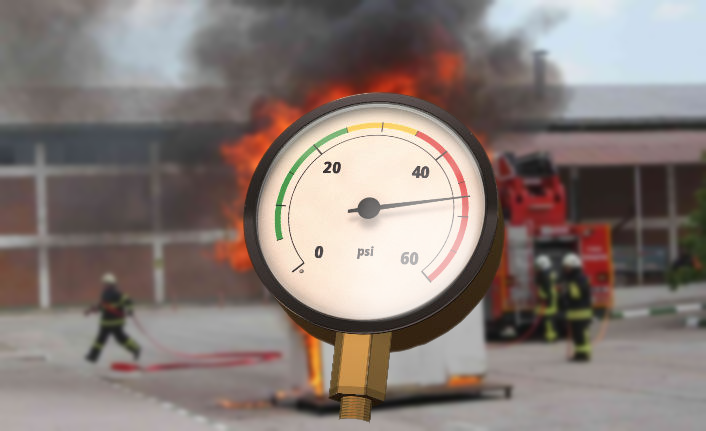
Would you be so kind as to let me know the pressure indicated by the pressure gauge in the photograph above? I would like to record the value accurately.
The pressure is 47.5 psi
